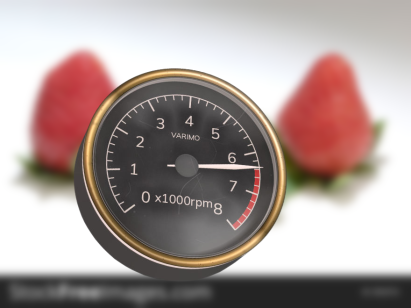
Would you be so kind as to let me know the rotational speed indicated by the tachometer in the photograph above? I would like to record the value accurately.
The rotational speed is 6400 rpm
